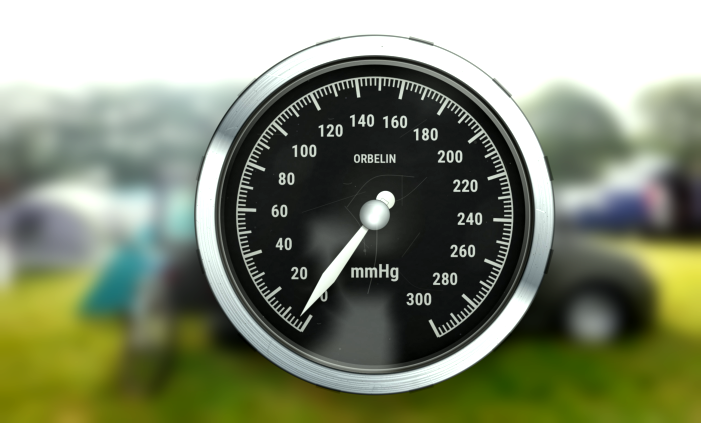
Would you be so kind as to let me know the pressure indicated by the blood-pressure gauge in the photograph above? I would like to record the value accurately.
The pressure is 4 mmHg
